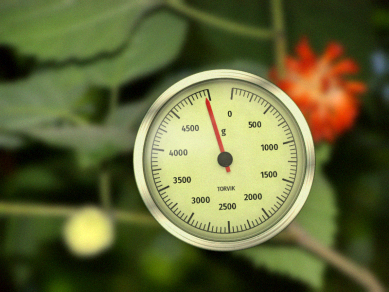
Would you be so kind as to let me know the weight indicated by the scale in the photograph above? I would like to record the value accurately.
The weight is 4950 g
